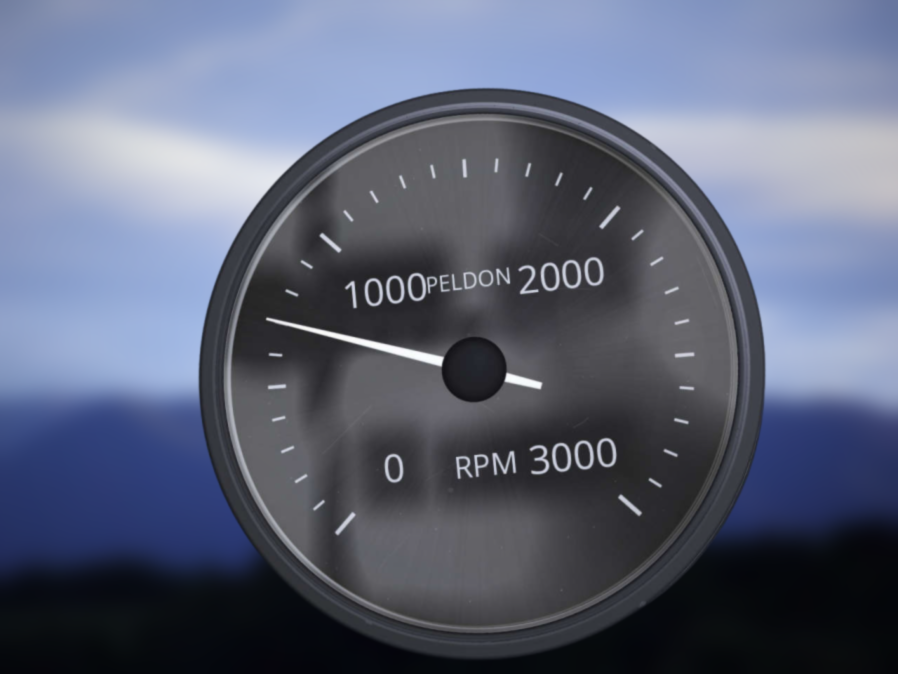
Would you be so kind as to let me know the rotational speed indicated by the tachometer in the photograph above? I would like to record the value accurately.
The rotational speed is 700 rpm
